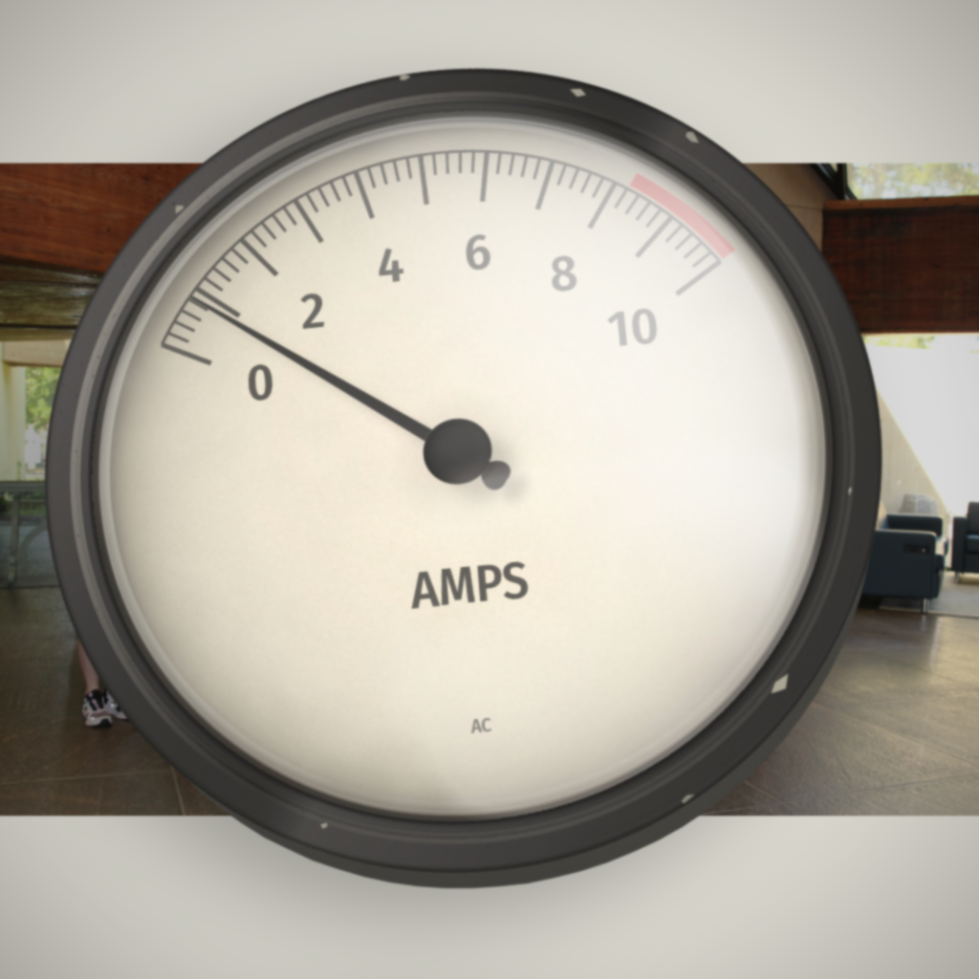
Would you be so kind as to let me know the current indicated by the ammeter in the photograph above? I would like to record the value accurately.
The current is 0.8 A
